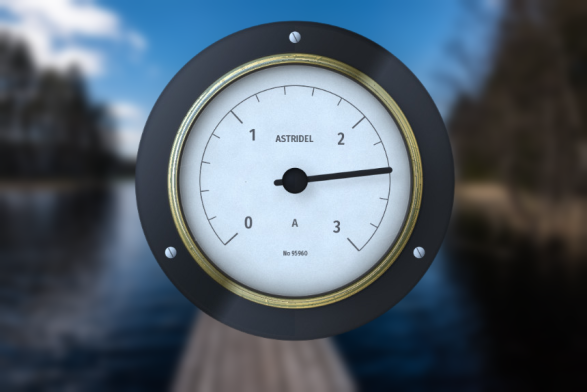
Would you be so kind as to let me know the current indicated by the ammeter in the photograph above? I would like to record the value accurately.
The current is 2.4 A
